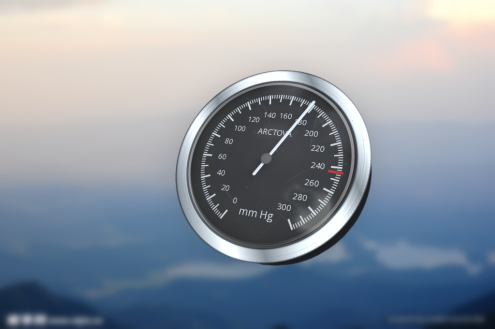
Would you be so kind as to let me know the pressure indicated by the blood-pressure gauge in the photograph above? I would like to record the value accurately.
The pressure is 180 mmHg
